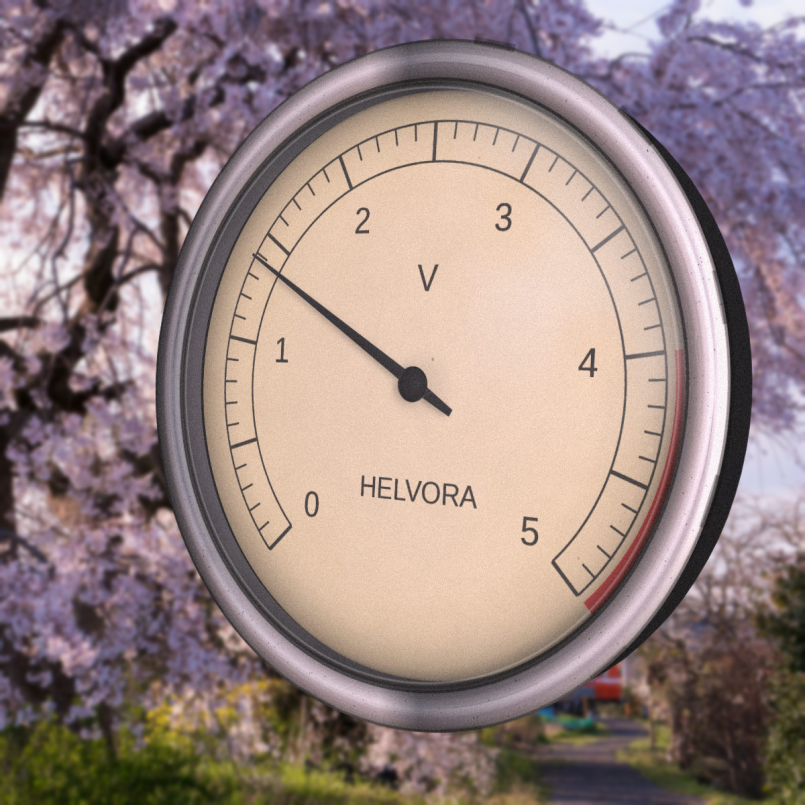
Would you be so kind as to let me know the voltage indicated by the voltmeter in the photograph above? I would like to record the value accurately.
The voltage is 1.4 V
